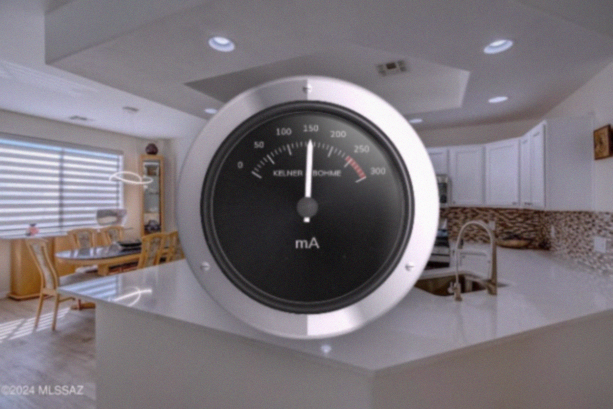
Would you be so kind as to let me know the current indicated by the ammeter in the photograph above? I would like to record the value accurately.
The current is 150 mA
